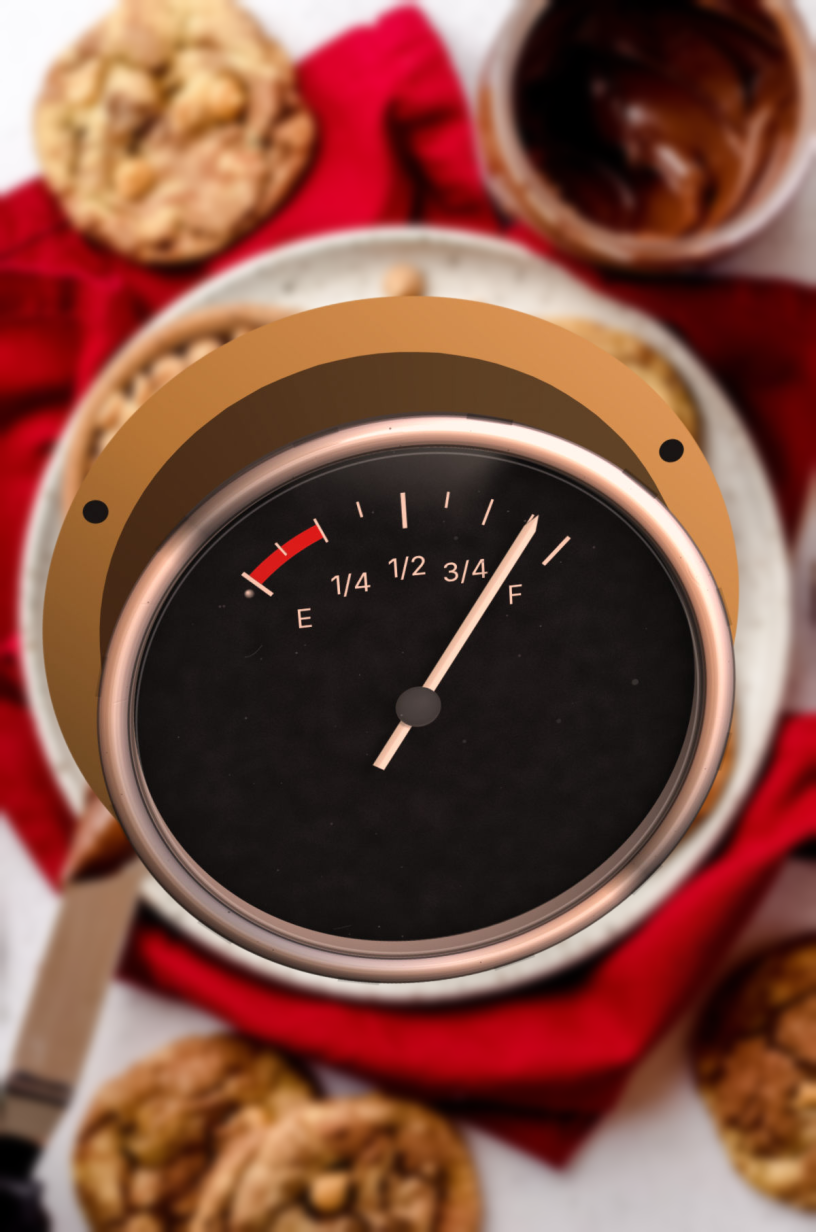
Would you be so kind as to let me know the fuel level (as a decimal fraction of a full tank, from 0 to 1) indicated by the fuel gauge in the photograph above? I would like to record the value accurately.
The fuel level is 0.875
